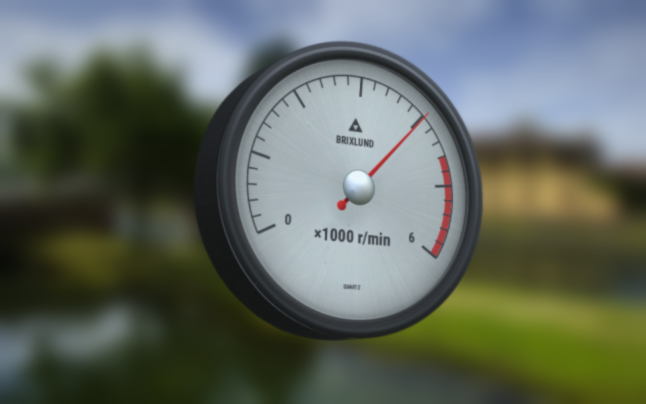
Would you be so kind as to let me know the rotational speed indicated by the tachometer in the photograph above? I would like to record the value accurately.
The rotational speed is 4000 rpm
